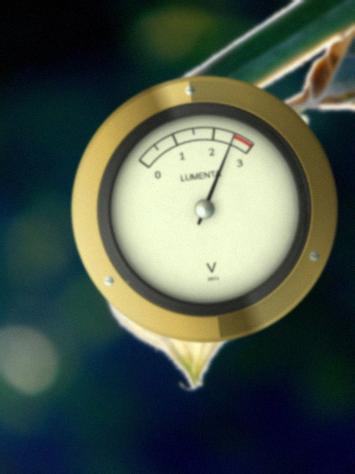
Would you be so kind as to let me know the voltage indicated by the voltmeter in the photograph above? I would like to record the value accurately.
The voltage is 2.5 V
